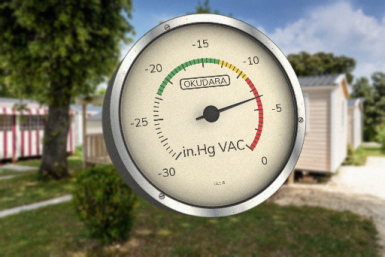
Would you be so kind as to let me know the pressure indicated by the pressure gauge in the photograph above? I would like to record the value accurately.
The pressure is -6.5 inHg
